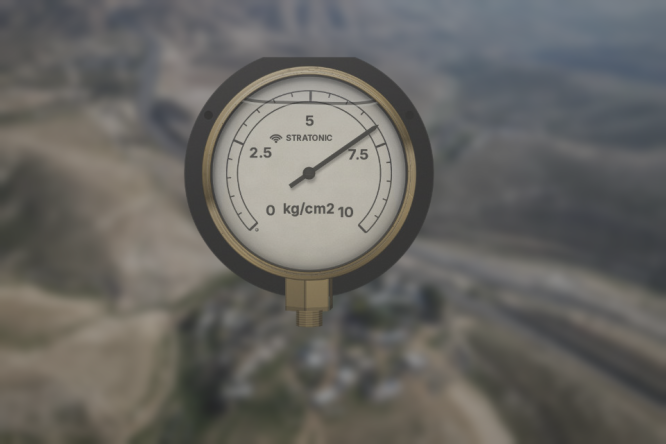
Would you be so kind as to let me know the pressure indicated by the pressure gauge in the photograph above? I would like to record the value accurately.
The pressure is 7 kg/cm²
